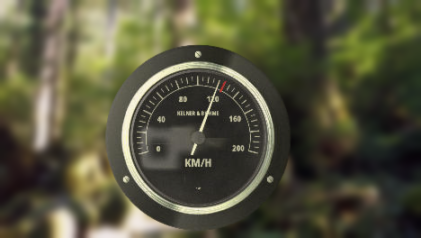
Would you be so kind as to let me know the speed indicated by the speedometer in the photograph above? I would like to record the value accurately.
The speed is 120 km/h
